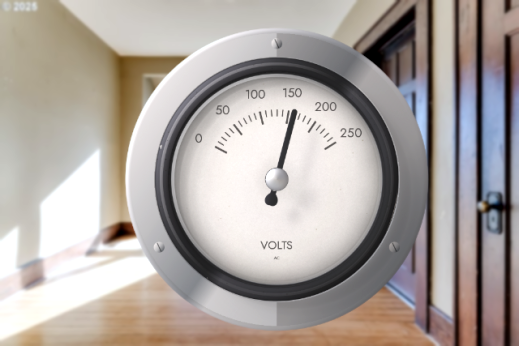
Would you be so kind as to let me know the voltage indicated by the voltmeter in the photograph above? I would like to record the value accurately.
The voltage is 160 V
